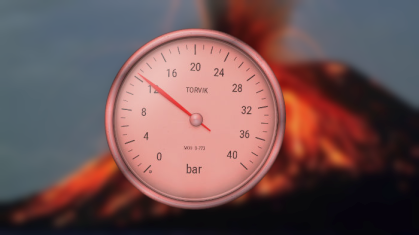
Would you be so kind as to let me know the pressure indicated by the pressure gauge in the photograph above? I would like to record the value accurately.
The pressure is 12.5 bar
